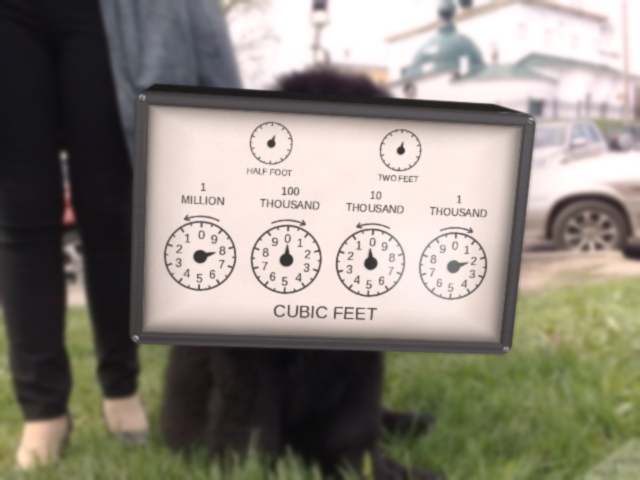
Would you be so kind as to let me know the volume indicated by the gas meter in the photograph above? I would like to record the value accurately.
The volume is 800200 ft³
